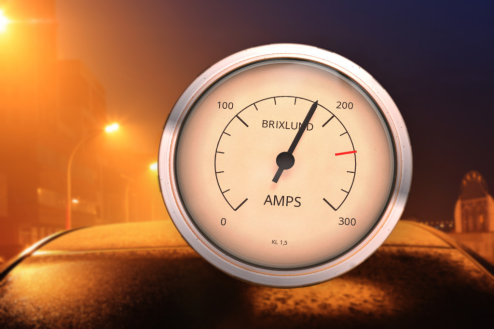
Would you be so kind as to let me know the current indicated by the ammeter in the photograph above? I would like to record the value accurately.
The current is 180 A
